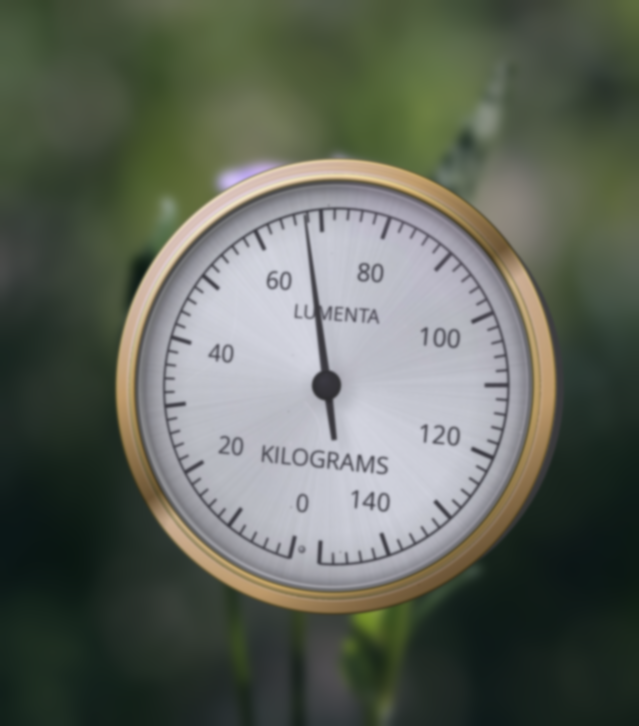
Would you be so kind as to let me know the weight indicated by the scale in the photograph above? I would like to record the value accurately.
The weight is 68 kg
